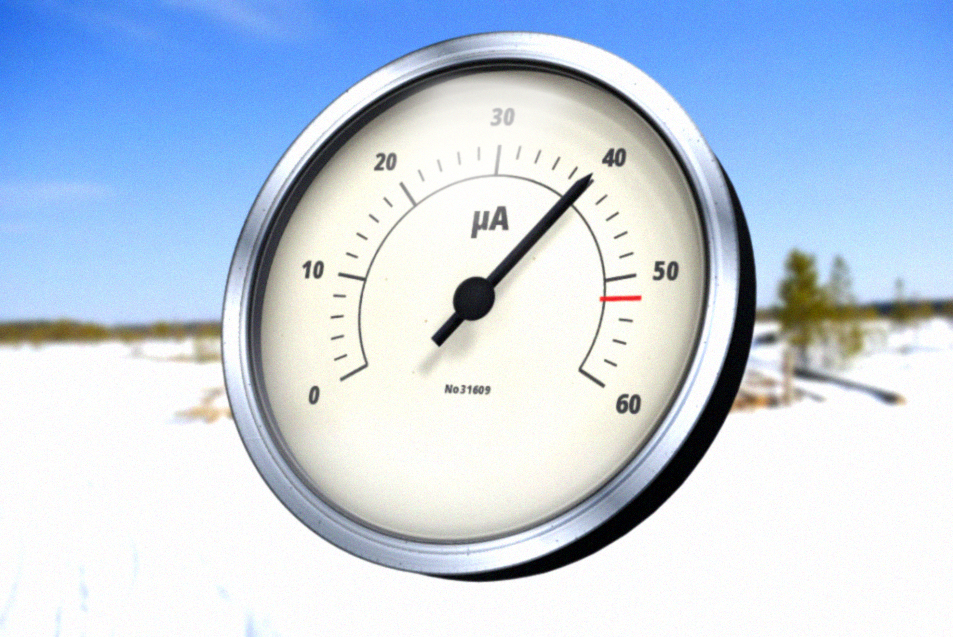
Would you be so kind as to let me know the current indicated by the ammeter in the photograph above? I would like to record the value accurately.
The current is 40 µA
